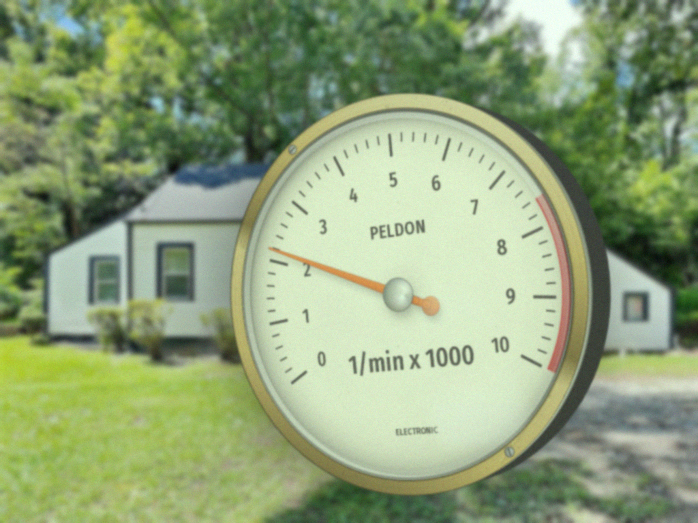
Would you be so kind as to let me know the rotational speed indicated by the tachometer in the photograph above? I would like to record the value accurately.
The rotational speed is 2200 rpm
